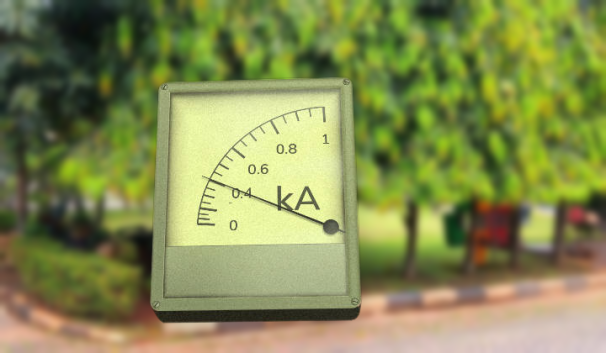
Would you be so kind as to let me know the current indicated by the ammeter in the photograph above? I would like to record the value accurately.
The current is 0.4 kA
